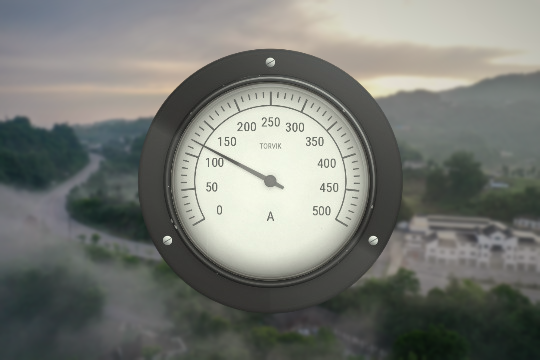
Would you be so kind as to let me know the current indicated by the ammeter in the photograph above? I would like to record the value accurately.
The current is 120 A
